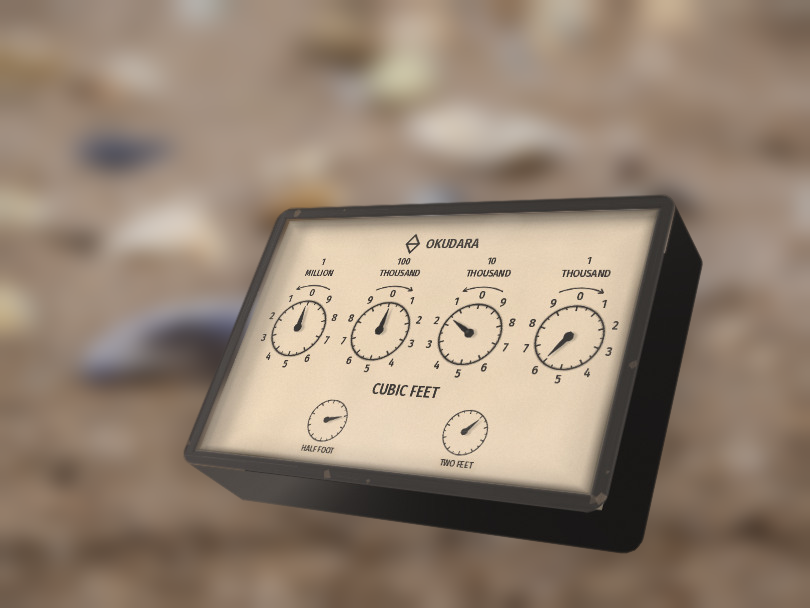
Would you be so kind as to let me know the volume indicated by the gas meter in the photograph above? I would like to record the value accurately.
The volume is 1600 ft³
